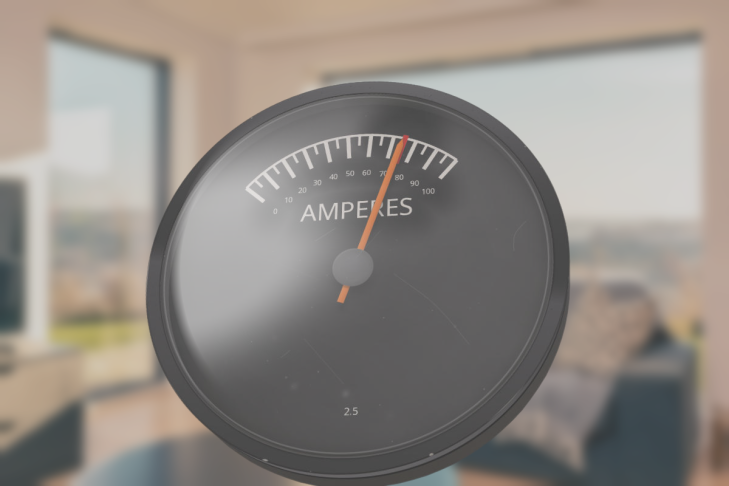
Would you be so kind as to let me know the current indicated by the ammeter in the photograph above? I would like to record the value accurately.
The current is 75 A
